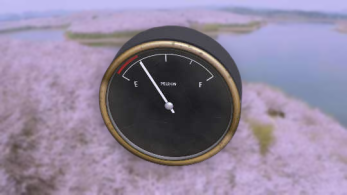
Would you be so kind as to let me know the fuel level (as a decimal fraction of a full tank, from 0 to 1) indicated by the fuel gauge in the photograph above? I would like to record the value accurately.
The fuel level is 0.25
